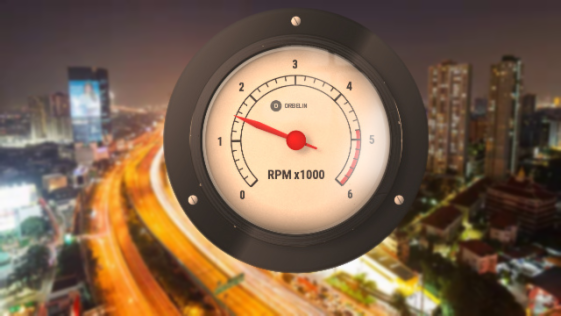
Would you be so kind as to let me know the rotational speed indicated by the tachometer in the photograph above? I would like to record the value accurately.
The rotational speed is 1500 rpm
